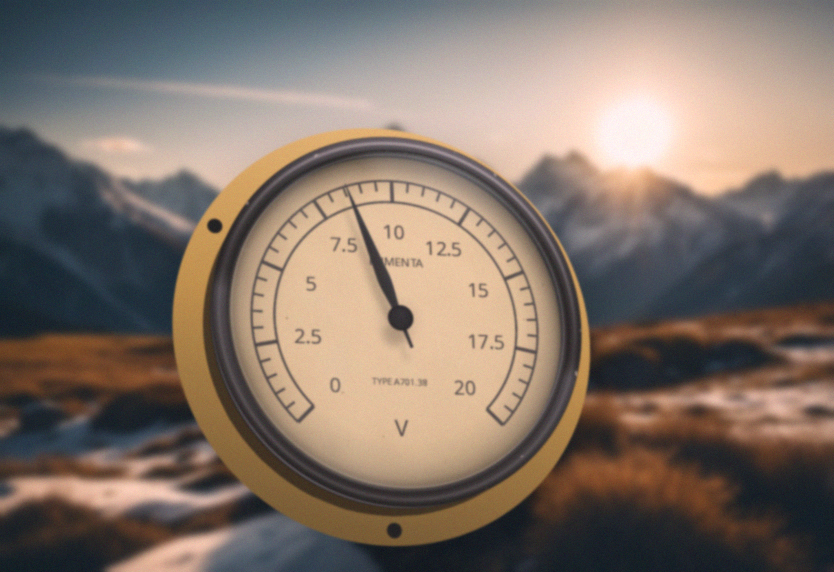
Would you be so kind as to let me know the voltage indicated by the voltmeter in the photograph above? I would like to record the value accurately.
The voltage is 8.5 V
